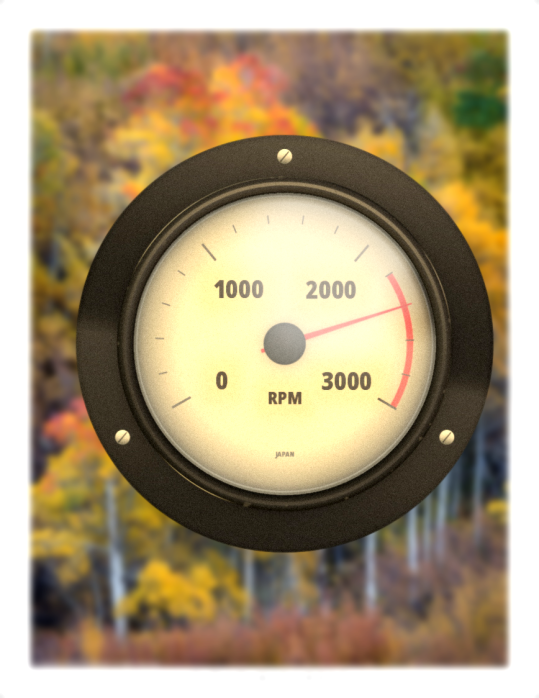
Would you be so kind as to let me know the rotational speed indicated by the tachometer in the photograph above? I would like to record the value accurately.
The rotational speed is 2400 rpm
